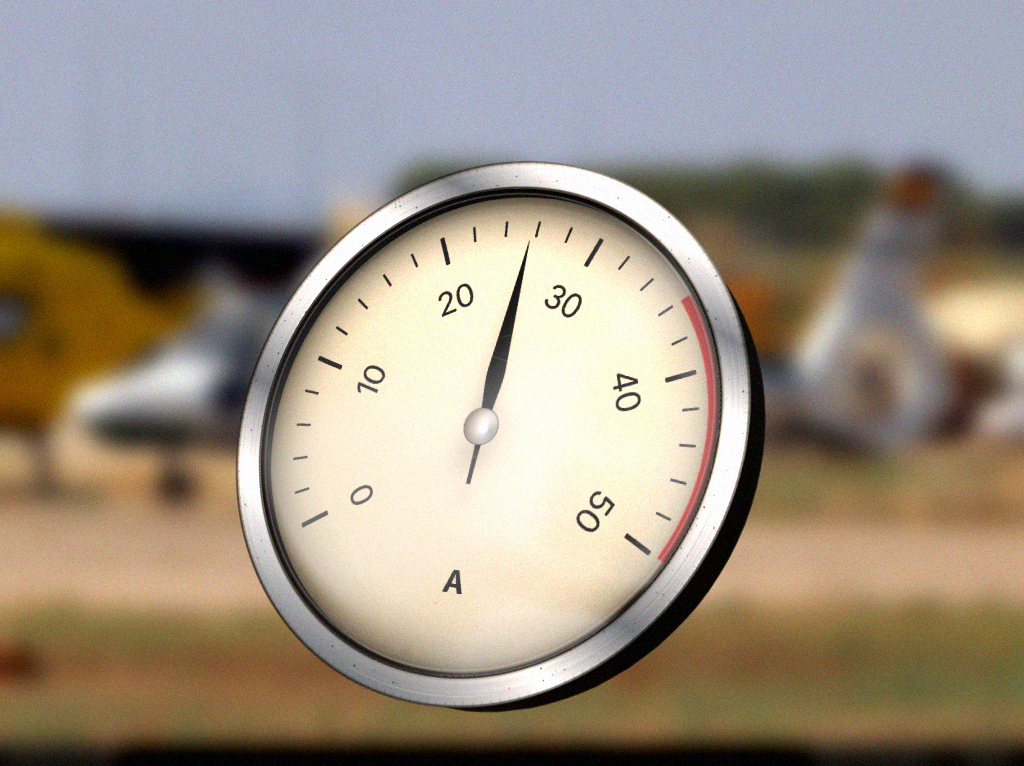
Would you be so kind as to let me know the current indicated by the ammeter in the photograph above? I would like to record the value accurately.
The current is 26 A
